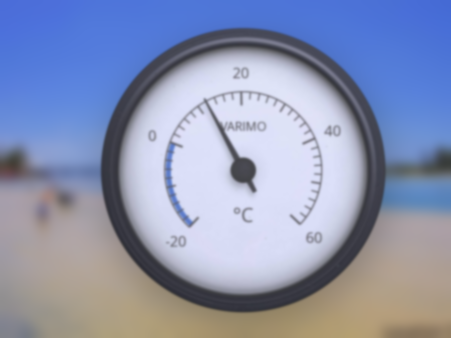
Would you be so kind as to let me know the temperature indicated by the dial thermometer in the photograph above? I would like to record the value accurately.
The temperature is 12 °C
